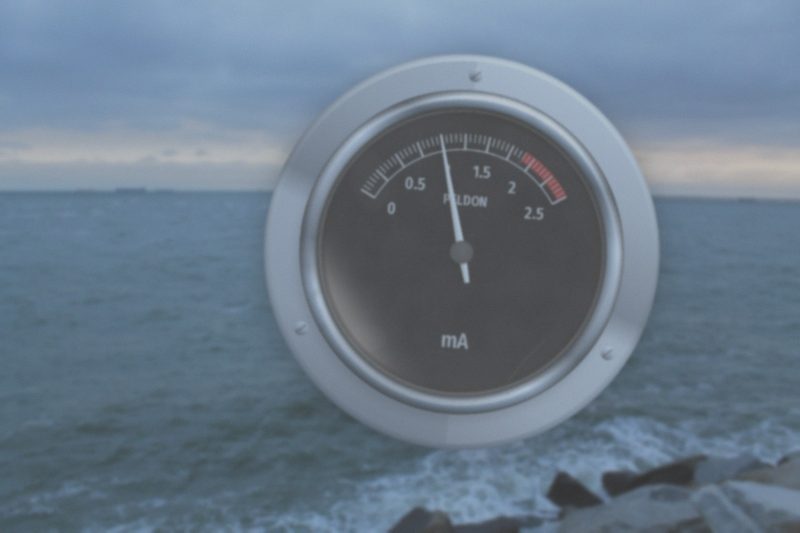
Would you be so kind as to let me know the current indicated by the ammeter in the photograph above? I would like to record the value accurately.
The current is 1 mA
